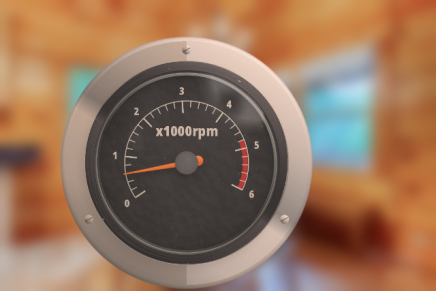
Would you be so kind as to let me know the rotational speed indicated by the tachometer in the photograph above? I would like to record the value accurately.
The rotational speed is 600 rpm
